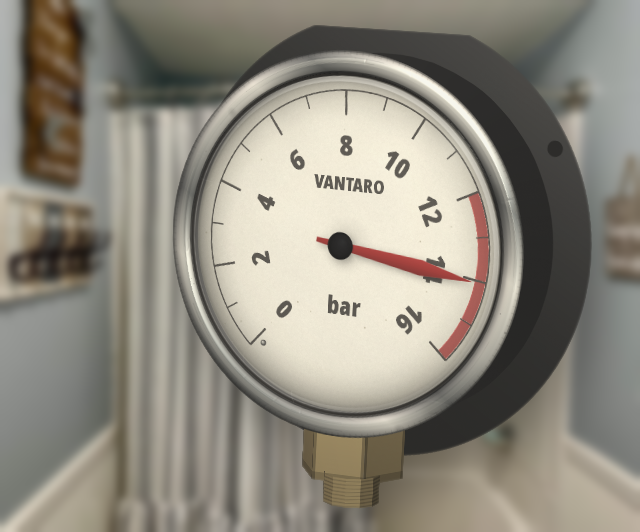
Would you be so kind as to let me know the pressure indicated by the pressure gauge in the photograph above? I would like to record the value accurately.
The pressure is 14 bar
